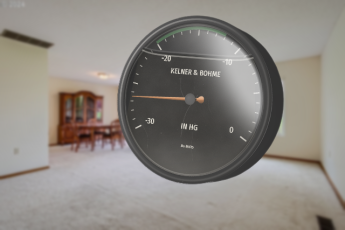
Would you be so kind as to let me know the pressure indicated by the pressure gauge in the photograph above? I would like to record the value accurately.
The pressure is -26.5 inHg
